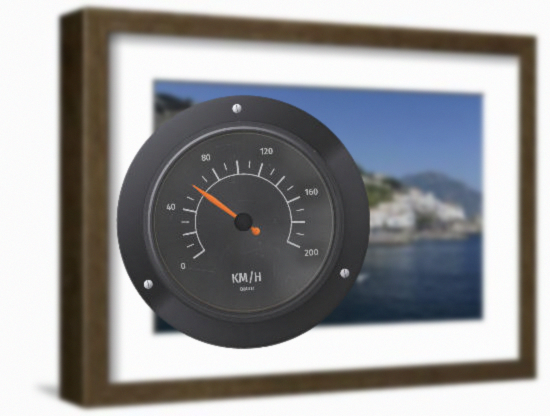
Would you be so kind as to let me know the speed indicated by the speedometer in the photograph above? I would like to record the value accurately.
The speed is 60 km/h
